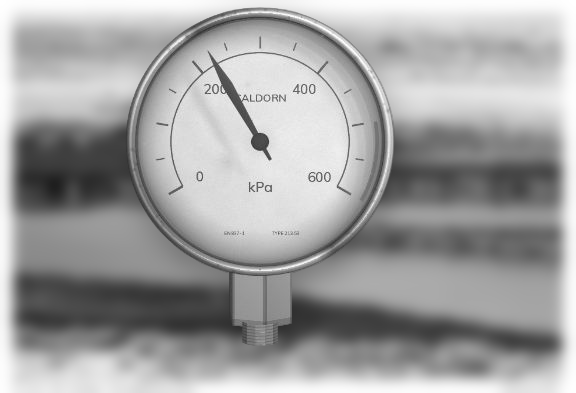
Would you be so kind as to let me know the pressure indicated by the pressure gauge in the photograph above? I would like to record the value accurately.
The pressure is 225 kPa
